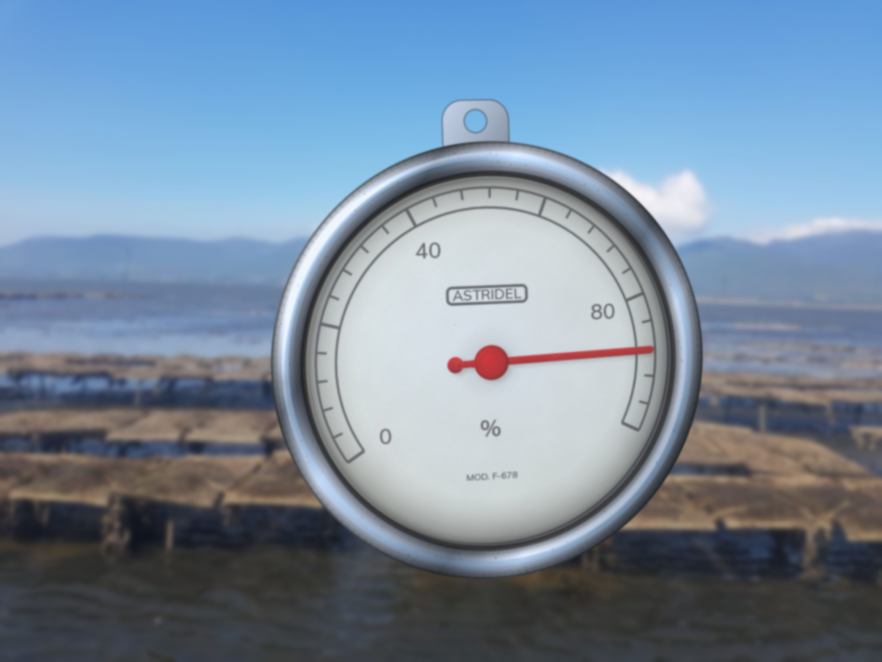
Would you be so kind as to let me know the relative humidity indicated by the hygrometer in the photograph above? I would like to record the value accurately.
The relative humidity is 88 %
